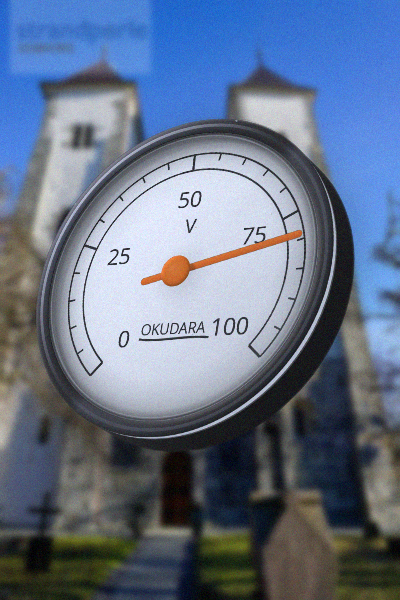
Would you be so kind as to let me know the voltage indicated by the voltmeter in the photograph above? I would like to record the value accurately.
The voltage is 80 V
